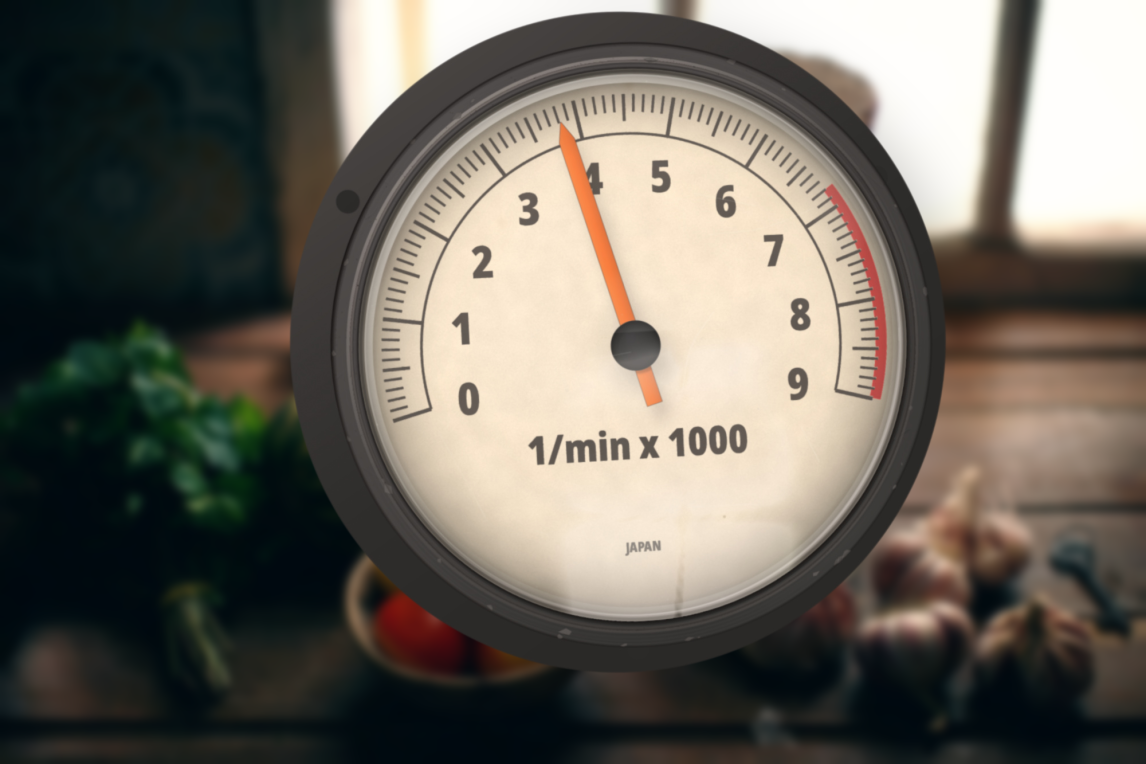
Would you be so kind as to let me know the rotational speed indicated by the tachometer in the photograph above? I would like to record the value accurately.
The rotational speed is 3800 rpm
